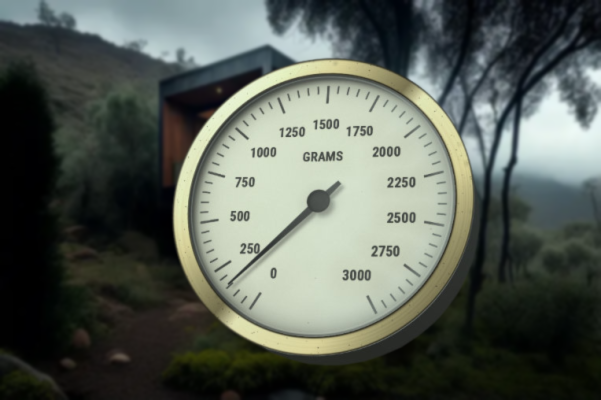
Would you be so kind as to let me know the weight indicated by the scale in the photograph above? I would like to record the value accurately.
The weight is 150 g
